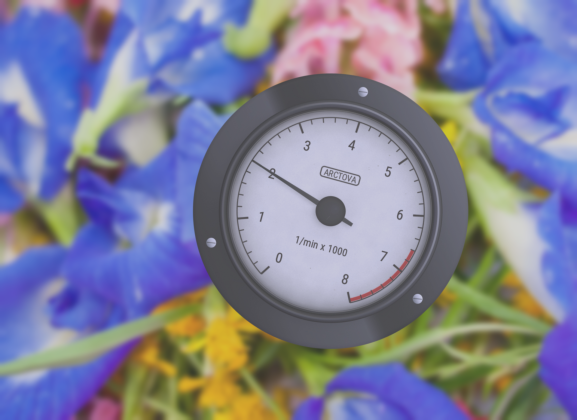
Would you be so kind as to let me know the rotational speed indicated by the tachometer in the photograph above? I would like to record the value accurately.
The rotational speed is 2000 rpm
